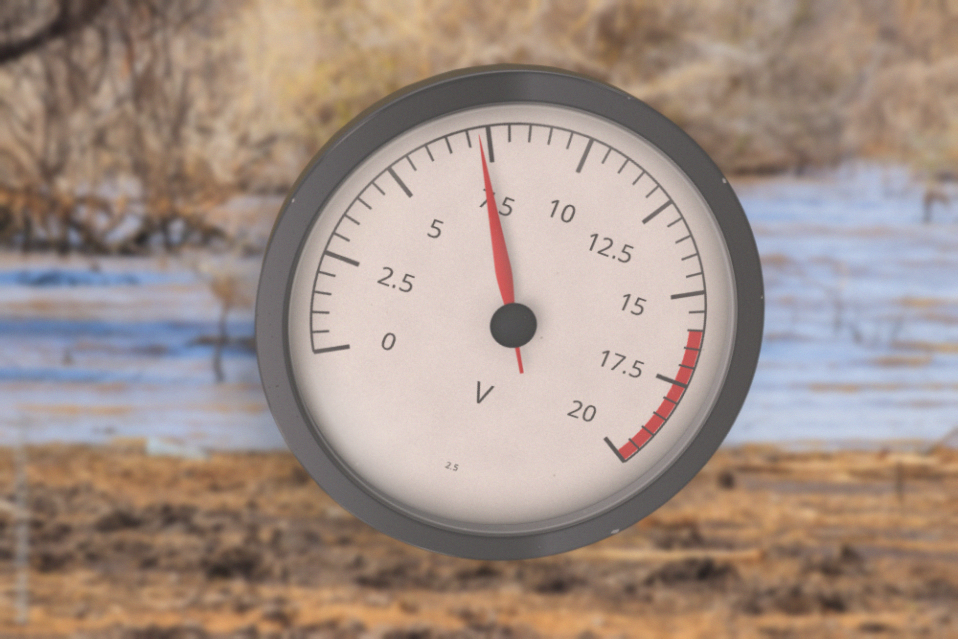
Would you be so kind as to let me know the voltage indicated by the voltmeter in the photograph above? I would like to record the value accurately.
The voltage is 7.25 V
